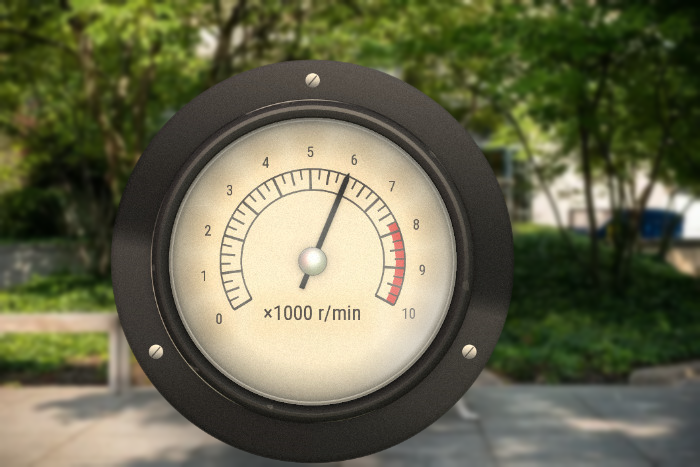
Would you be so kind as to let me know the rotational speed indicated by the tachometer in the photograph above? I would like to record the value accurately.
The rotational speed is 6000 rpm
